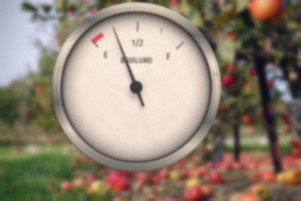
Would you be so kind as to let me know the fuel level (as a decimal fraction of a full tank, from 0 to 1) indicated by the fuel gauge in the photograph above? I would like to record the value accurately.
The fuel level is 0.25
